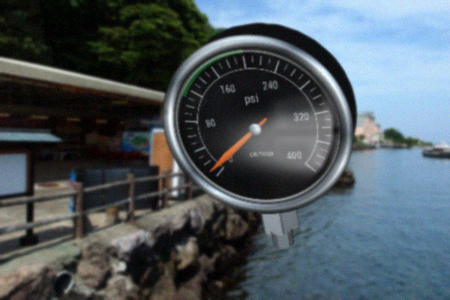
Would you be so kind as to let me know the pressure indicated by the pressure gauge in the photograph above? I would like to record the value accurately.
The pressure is 10 psi
